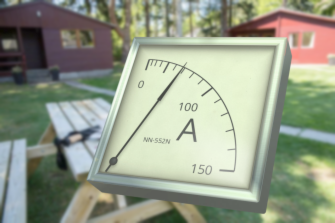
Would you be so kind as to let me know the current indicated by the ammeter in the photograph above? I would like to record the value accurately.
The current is 70 A
